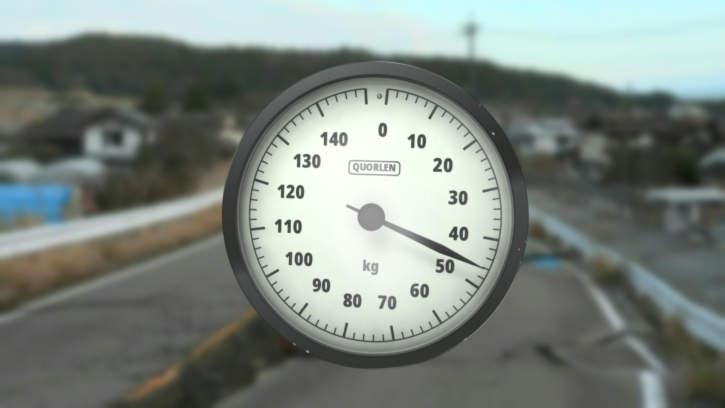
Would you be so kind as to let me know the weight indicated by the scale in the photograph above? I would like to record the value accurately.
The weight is 46 kg
